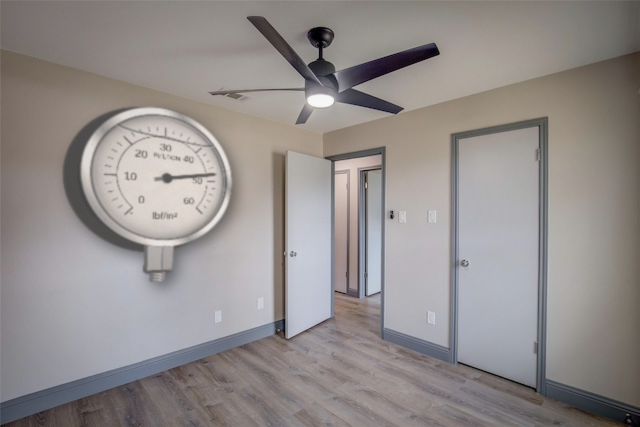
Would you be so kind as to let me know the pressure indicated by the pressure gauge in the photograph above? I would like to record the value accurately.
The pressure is 48 psi
